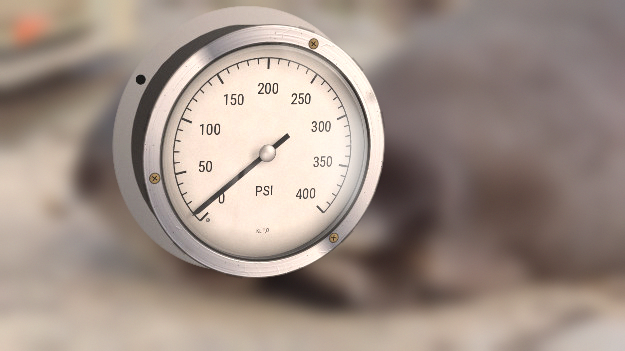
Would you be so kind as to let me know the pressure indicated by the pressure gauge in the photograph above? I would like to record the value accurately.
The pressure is 10 psi
